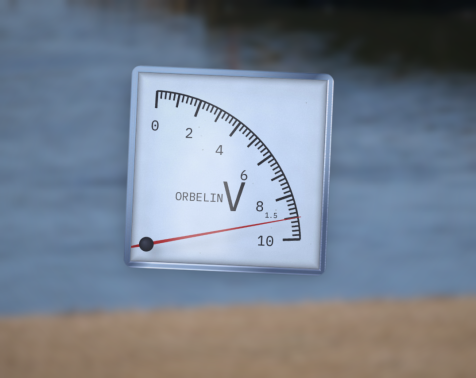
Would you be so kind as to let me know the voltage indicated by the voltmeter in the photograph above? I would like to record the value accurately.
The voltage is 9 V
